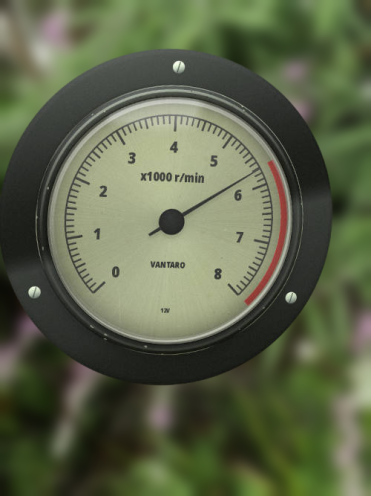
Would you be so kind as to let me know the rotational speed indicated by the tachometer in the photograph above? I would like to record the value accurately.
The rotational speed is 5700 rpm
